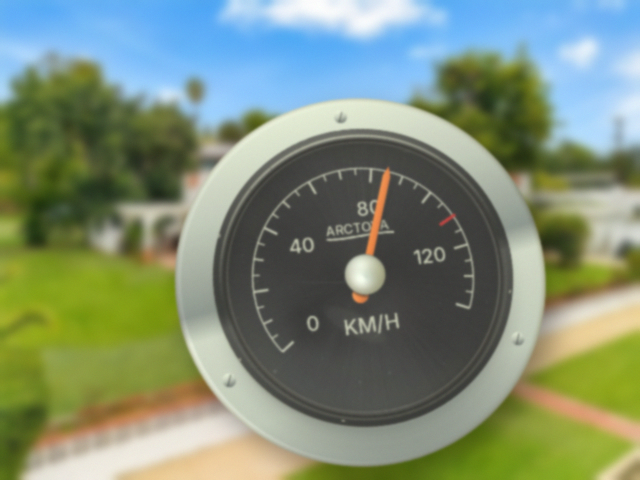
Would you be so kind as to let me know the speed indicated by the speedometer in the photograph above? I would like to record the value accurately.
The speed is 85 km/h
